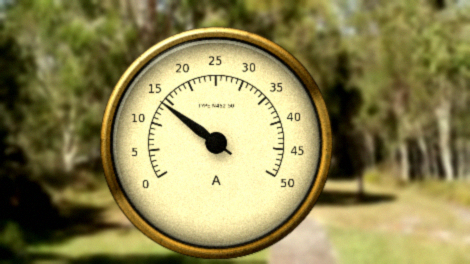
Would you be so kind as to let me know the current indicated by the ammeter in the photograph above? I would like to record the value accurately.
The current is 14 A
